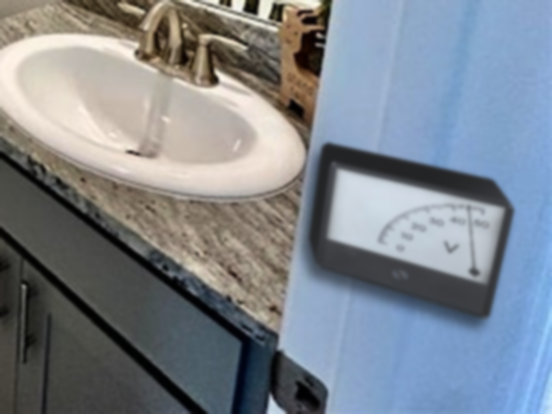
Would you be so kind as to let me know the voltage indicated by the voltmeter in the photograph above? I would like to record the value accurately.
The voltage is 45 V
